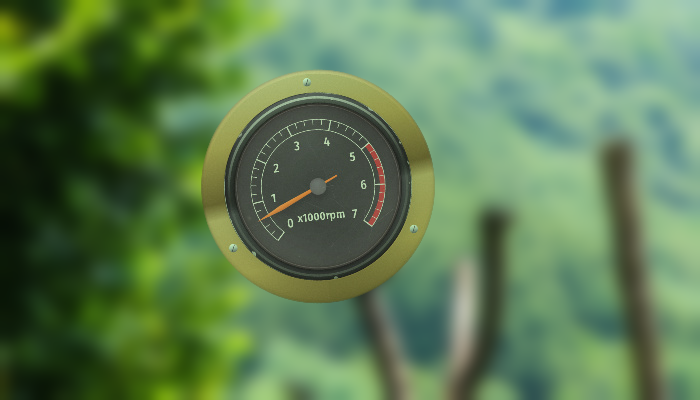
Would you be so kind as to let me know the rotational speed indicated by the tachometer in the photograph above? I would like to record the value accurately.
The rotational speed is 600 rpm
